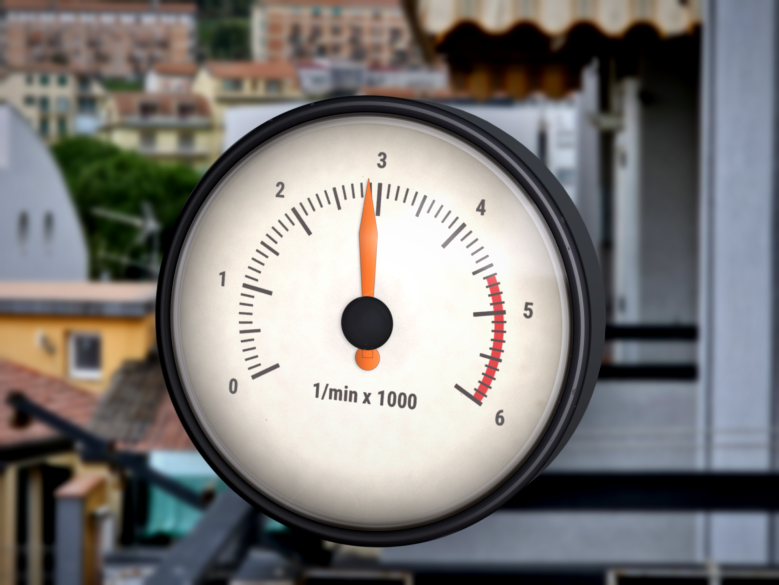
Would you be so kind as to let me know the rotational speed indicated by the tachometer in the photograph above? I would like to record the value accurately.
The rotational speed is 2900 rpm
